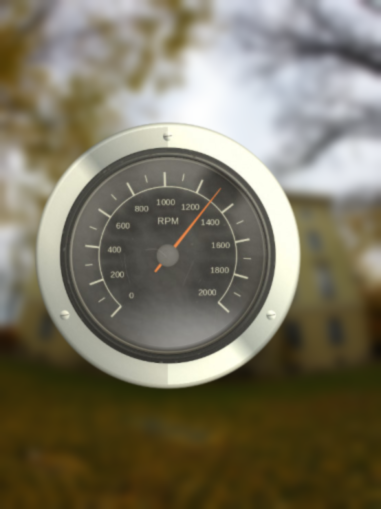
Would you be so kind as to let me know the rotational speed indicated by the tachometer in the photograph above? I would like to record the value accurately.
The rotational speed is 1300 rpm
